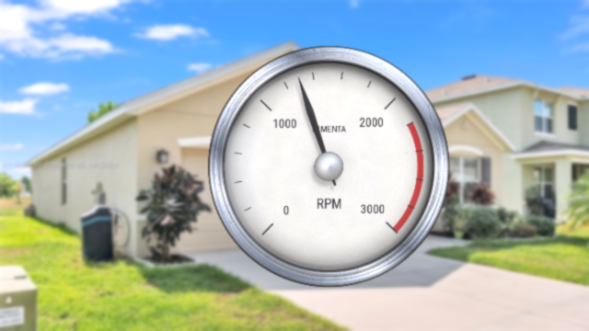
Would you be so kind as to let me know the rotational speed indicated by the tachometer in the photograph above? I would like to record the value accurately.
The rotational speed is 1300 rpm
